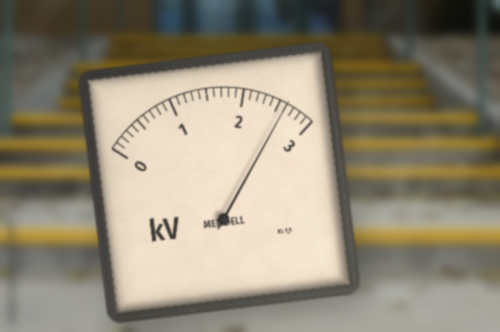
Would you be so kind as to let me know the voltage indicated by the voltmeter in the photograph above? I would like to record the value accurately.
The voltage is 2.6 kV
